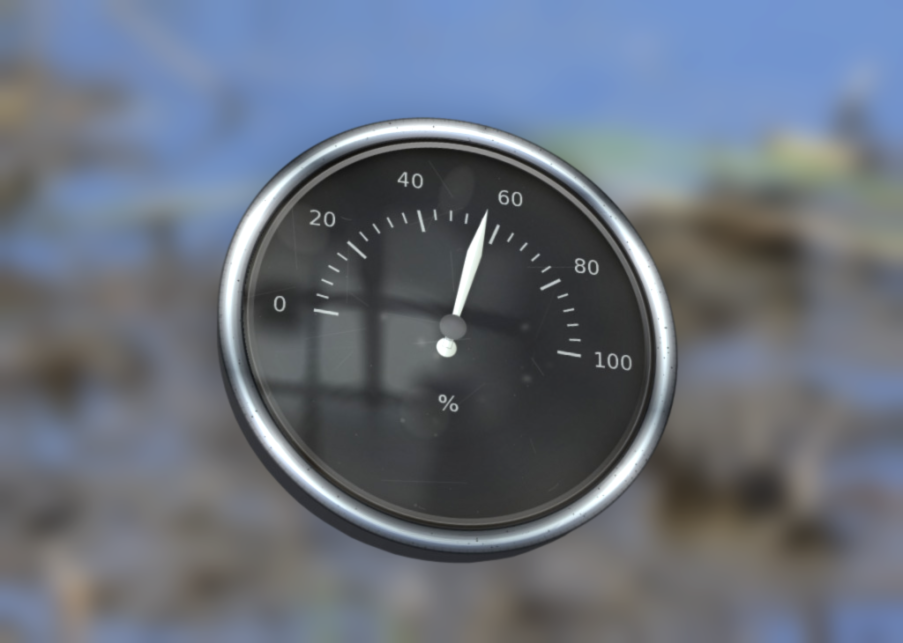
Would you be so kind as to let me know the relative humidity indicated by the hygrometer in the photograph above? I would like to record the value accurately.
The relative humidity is 56 %
